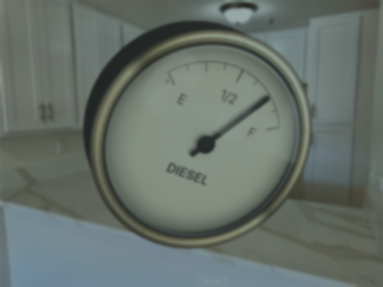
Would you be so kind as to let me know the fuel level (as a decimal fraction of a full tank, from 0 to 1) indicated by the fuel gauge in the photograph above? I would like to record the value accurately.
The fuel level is 0.75
